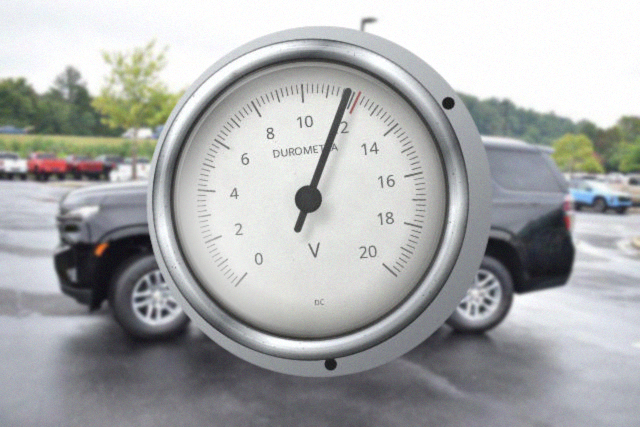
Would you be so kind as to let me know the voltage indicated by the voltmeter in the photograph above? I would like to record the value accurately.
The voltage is 11.8 V
